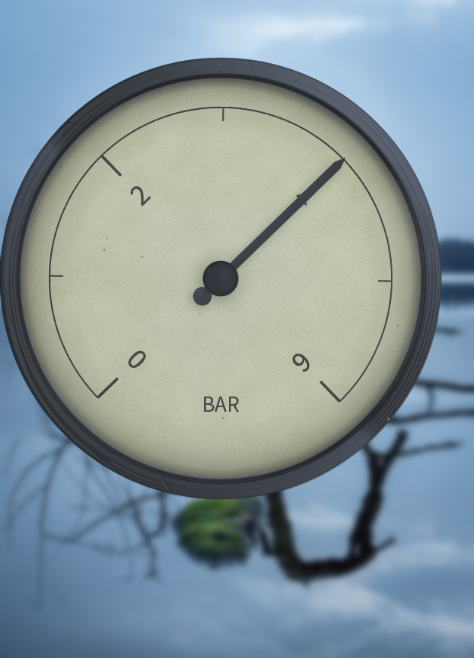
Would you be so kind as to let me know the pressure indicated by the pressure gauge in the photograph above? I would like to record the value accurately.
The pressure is 4 bar
